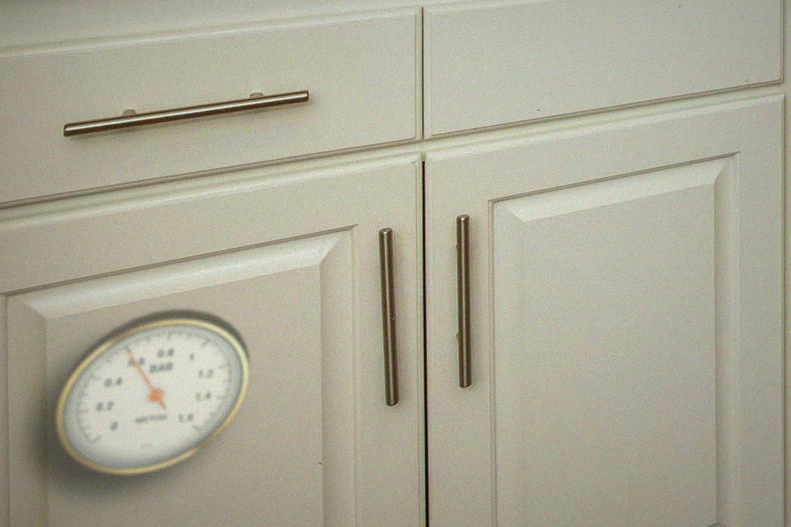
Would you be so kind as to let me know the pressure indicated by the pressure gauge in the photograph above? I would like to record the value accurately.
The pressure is 0.6 bar
